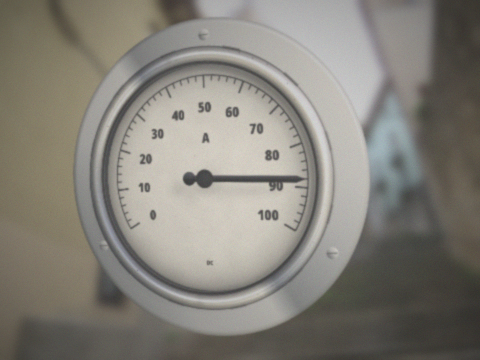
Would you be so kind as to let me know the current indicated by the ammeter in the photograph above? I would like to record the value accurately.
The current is 88 A
